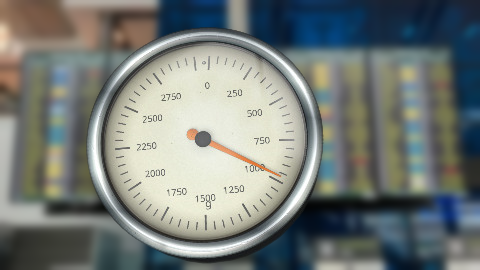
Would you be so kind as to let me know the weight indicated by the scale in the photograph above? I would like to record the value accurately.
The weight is 975 g
